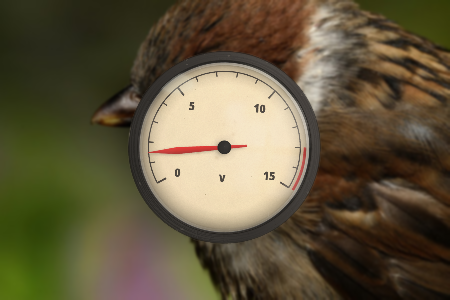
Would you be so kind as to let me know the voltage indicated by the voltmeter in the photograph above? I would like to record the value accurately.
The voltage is 1.5 V
